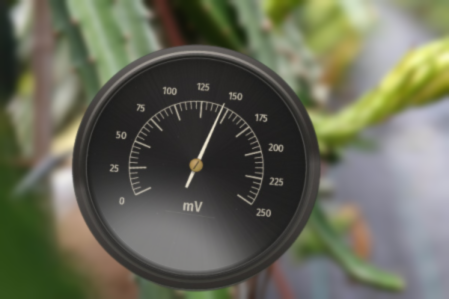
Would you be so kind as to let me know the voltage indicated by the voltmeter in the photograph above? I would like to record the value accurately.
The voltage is 145 mV
